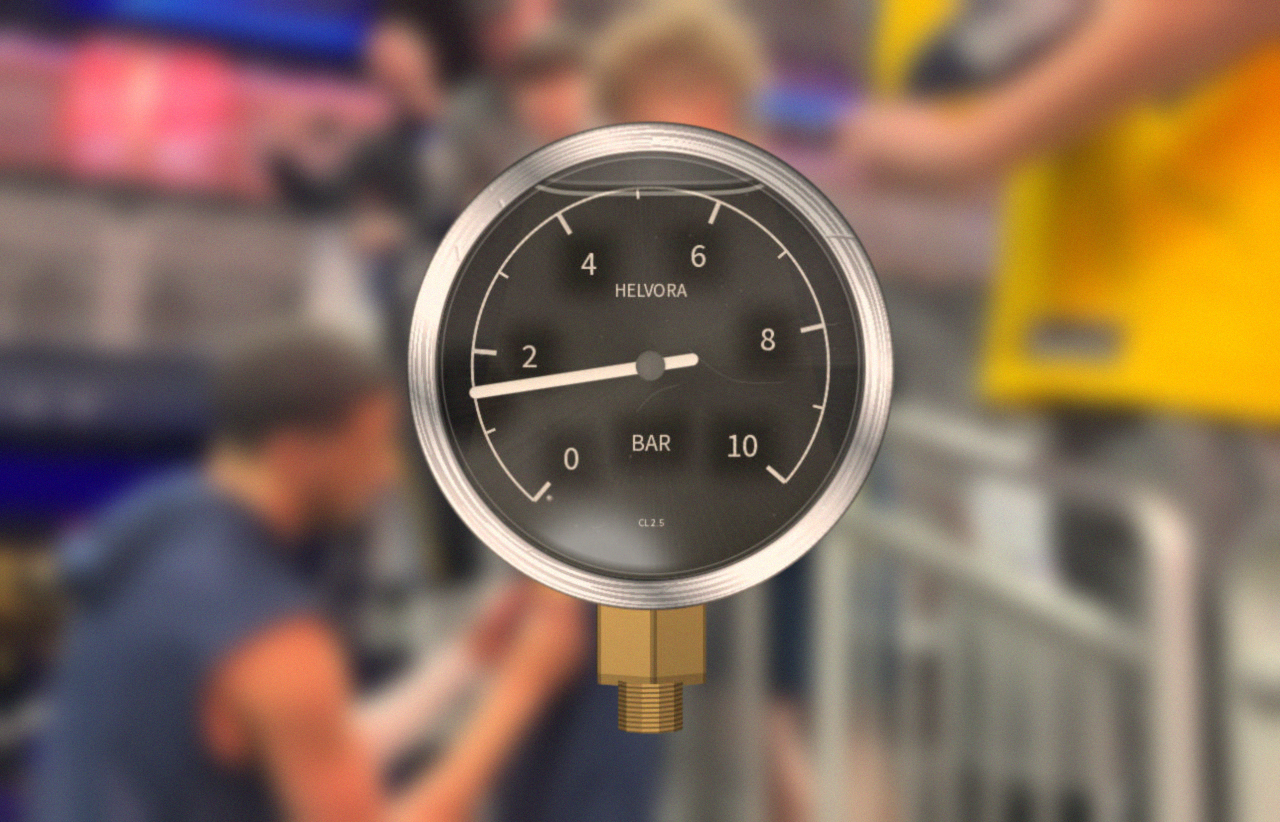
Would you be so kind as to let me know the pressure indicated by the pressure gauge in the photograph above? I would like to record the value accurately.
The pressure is 1.5 bar
